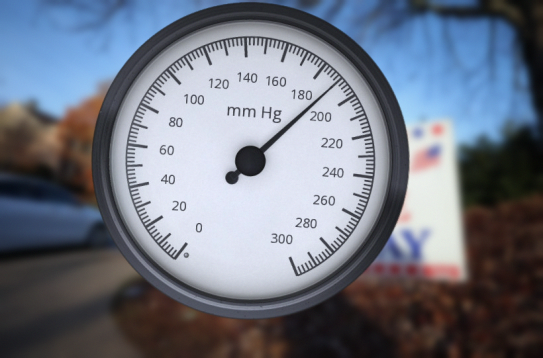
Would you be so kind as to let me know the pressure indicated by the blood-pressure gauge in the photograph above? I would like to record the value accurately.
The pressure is 190 mmHg
